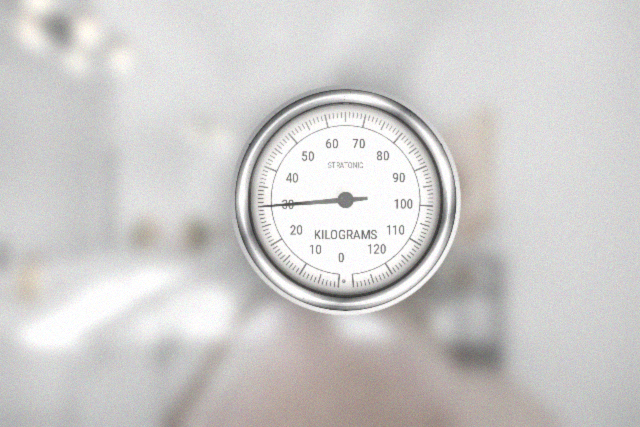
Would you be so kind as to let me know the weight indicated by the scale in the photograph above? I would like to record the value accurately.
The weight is 30 kg
